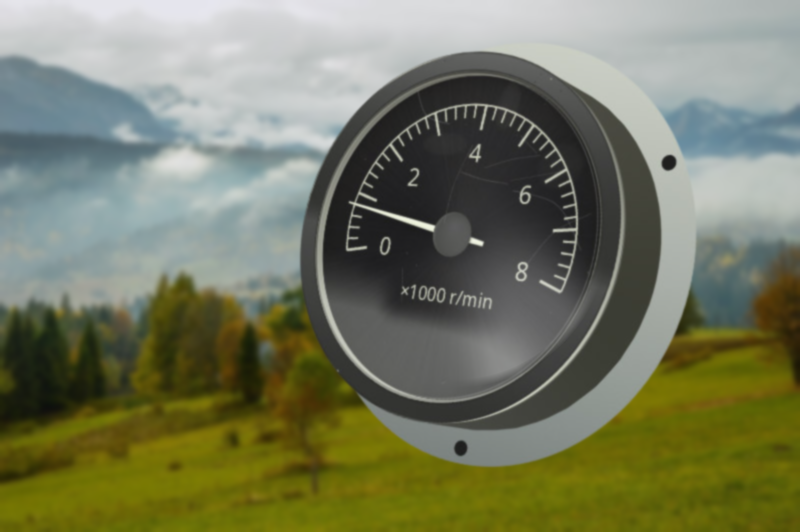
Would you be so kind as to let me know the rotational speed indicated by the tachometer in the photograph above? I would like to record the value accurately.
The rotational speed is 800 rpm
